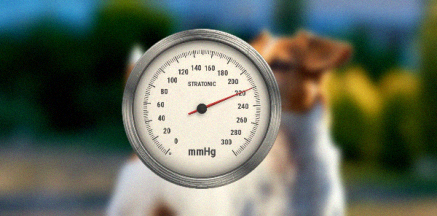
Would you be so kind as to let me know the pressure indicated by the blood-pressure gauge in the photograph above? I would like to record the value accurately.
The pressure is 220 mmHg
